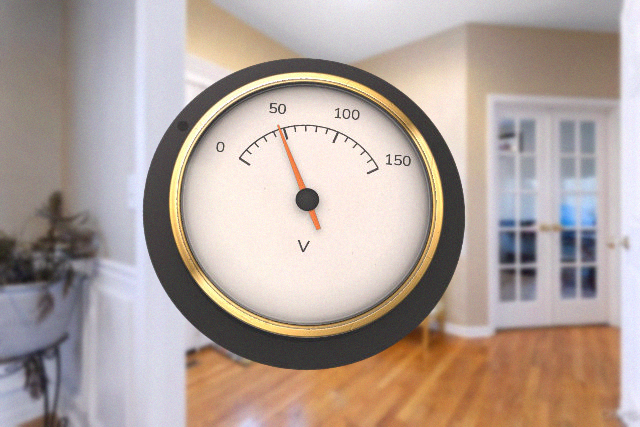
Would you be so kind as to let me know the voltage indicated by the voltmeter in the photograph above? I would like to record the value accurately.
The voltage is 45 V
